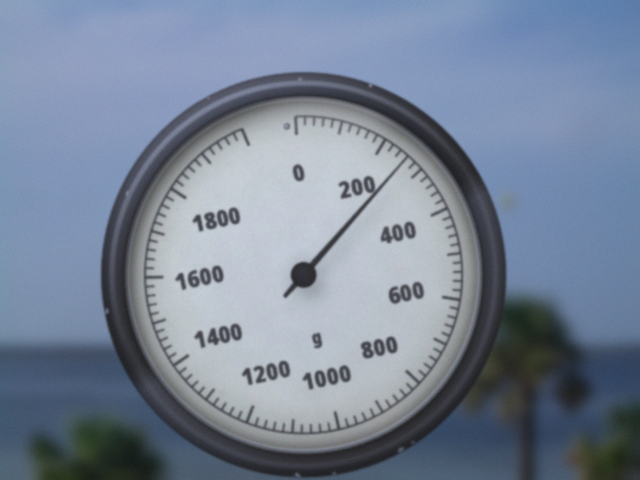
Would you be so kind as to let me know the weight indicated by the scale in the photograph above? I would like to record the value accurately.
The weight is 260 g
